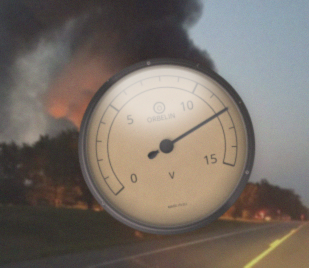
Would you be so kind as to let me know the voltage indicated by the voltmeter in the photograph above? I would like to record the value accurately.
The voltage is 12 V
